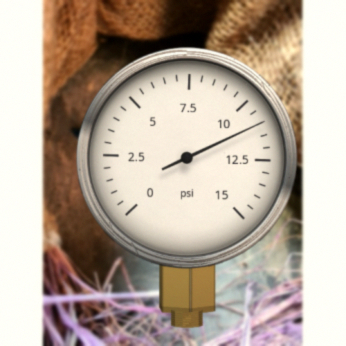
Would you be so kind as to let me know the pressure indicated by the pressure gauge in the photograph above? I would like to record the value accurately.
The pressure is 11 psi
